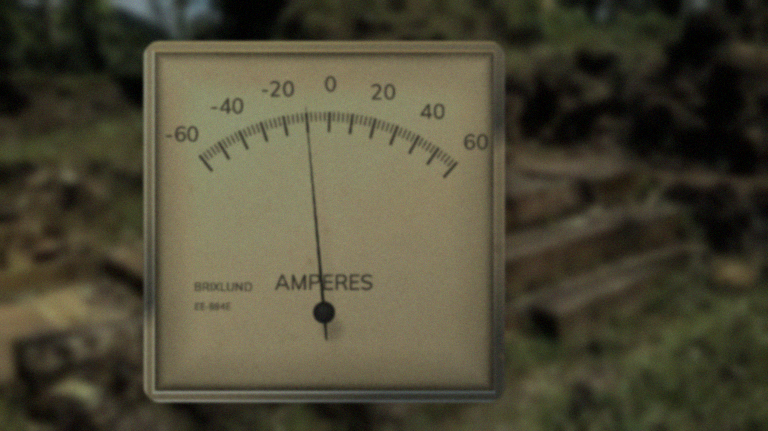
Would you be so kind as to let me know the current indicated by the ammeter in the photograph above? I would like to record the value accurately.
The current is -10 A
